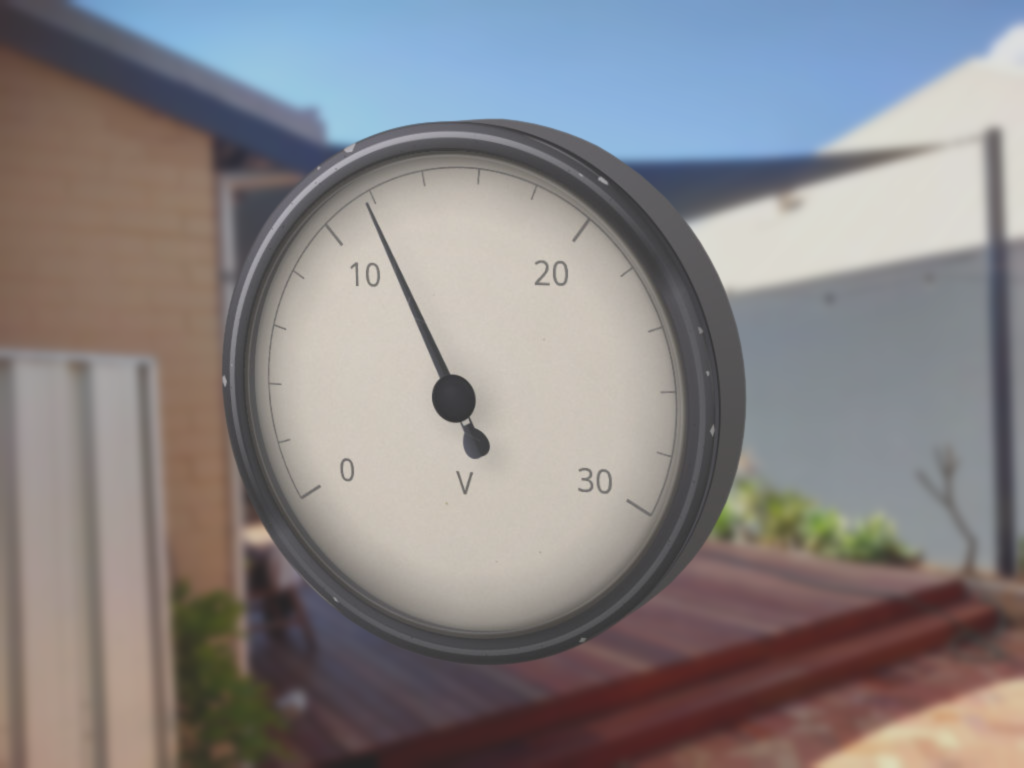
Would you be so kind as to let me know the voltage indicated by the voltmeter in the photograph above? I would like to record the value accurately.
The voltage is 12 V
